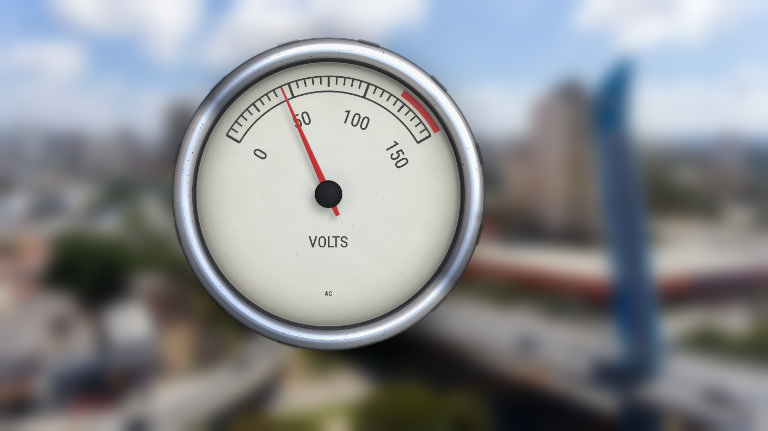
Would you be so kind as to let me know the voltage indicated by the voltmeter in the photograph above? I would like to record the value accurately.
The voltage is 45 V
